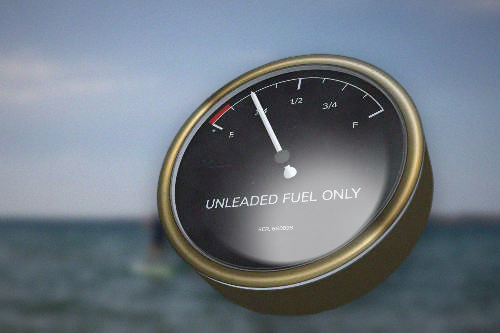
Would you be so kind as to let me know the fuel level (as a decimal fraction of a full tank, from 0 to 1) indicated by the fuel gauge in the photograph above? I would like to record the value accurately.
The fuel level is 0.25
